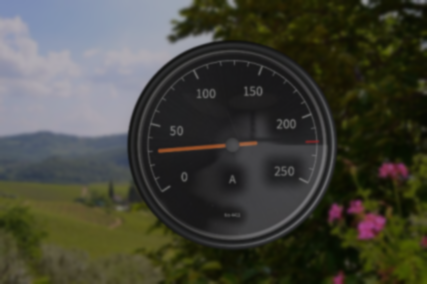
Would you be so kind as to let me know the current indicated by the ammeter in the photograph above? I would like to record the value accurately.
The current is 30 A
